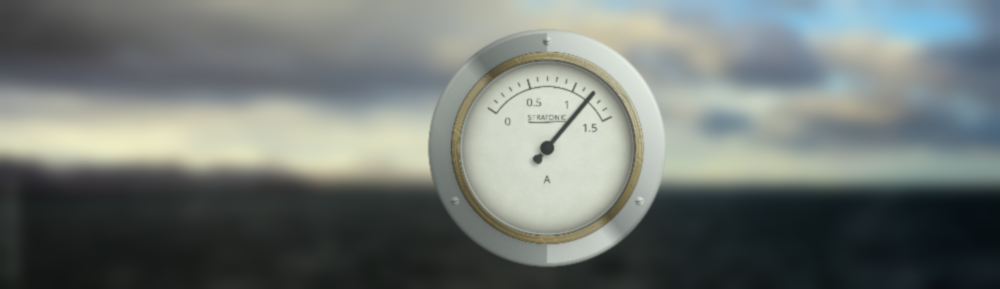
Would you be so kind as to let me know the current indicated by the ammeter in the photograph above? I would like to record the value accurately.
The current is 1.2 A
